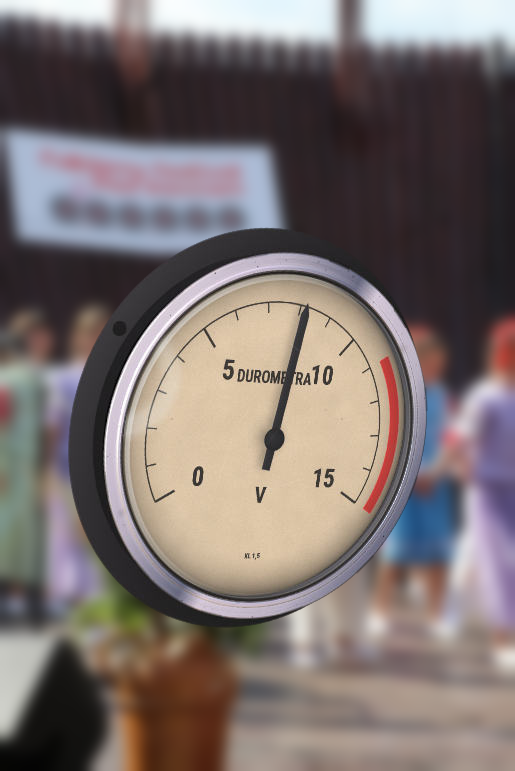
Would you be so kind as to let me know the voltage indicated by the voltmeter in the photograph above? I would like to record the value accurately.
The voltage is 8 V
